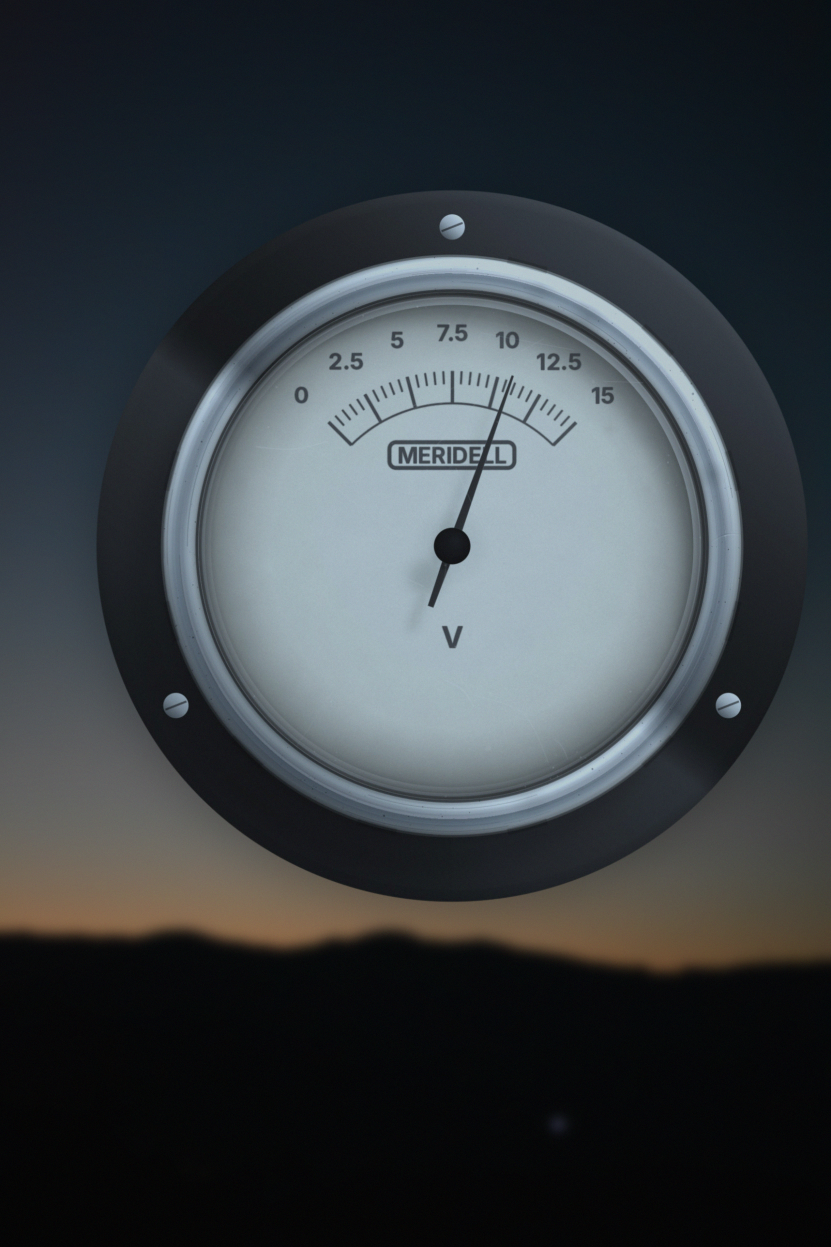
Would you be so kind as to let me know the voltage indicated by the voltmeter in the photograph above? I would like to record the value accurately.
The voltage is 10.75 V
